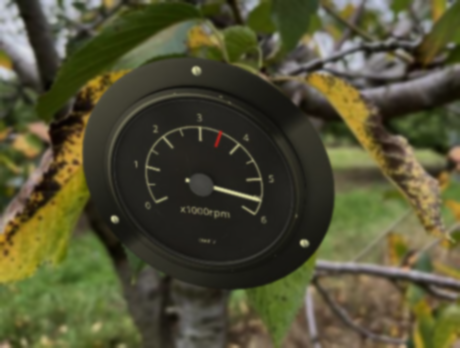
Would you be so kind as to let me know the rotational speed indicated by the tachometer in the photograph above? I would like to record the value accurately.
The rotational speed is 5500 rpm
